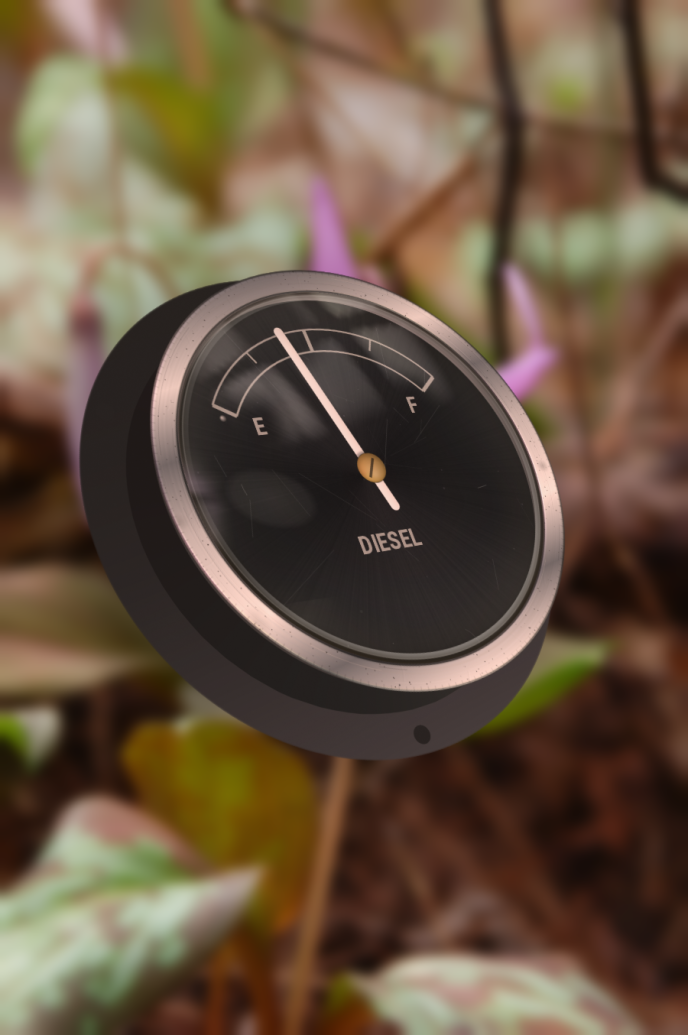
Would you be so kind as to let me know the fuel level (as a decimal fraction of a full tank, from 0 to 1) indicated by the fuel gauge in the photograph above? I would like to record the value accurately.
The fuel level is 0.375
